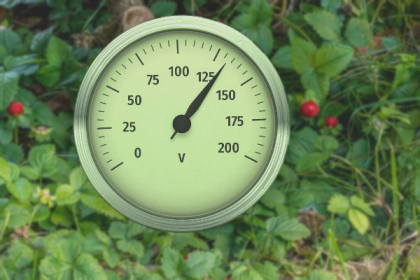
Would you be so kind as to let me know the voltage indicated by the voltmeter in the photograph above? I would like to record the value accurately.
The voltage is 132.5 V
